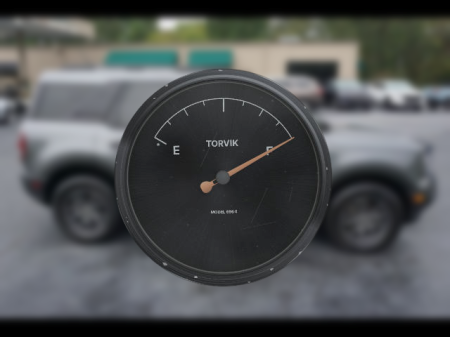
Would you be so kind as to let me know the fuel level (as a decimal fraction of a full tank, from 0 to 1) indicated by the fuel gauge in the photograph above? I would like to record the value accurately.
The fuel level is 1
